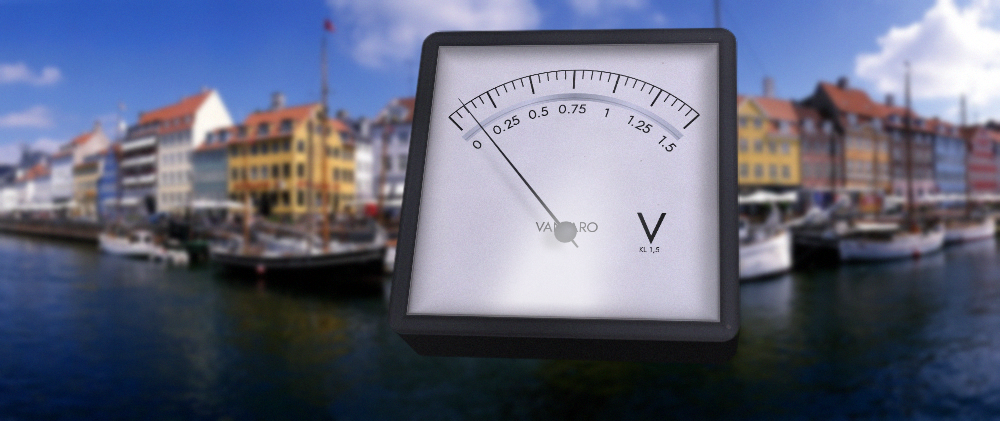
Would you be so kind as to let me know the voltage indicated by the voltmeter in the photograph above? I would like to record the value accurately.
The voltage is 0.1 V
